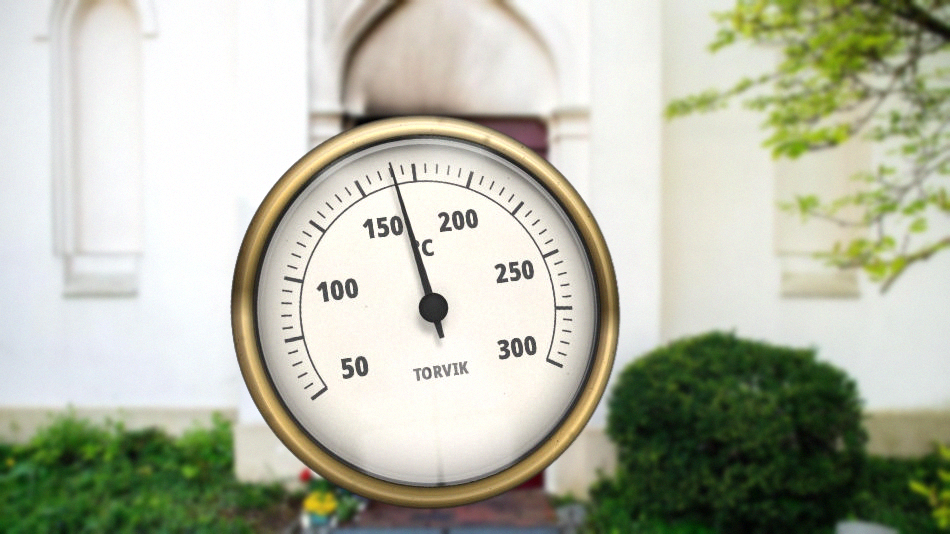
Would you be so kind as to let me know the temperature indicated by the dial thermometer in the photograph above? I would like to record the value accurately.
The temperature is 165 °C
